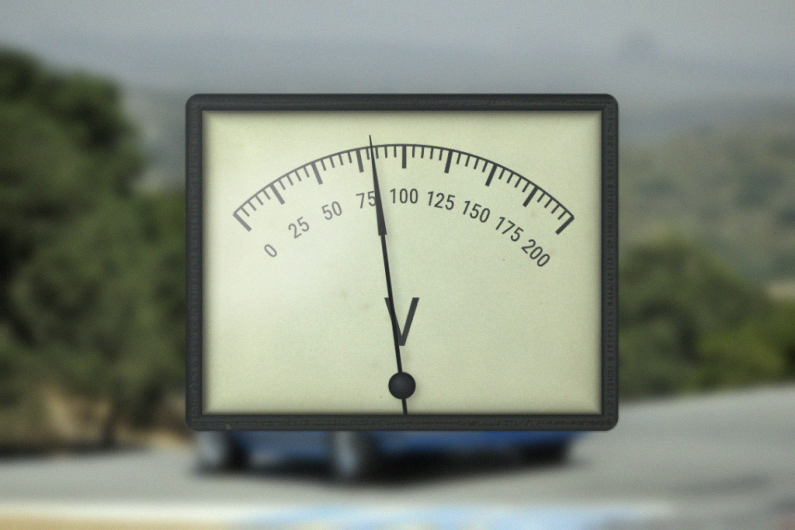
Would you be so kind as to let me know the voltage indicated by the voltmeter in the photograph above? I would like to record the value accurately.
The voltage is 82.5 V
